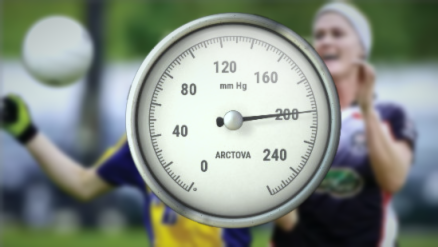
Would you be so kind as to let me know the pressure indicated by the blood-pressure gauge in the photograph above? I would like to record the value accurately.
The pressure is 200 mmHg
